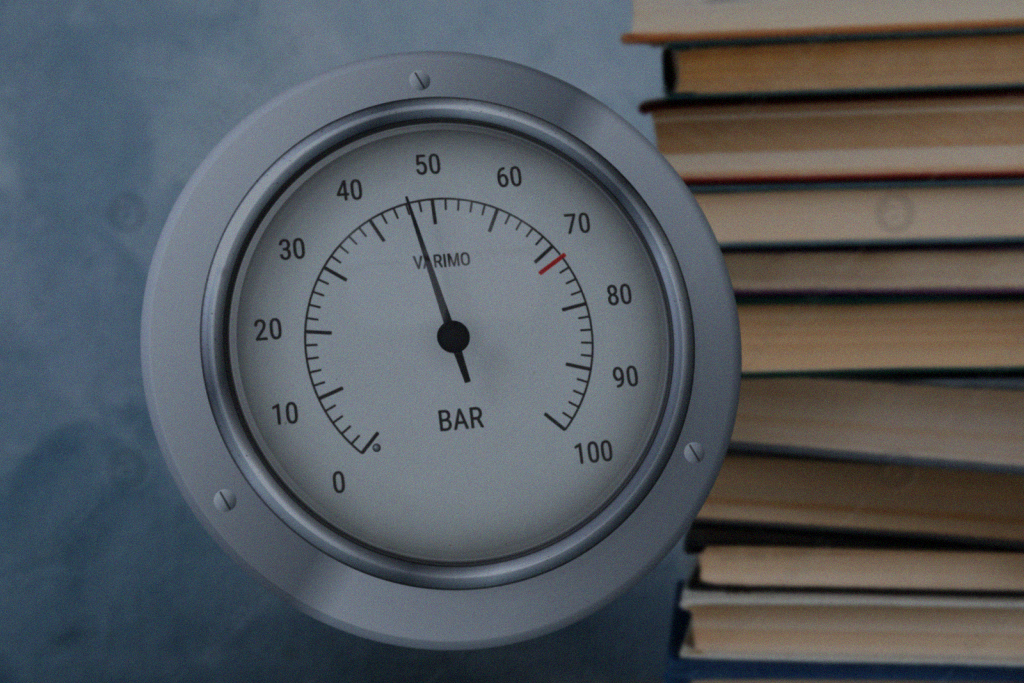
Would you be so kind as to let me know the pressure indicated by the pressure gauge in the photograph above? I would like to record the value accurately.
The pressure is 46 bar
